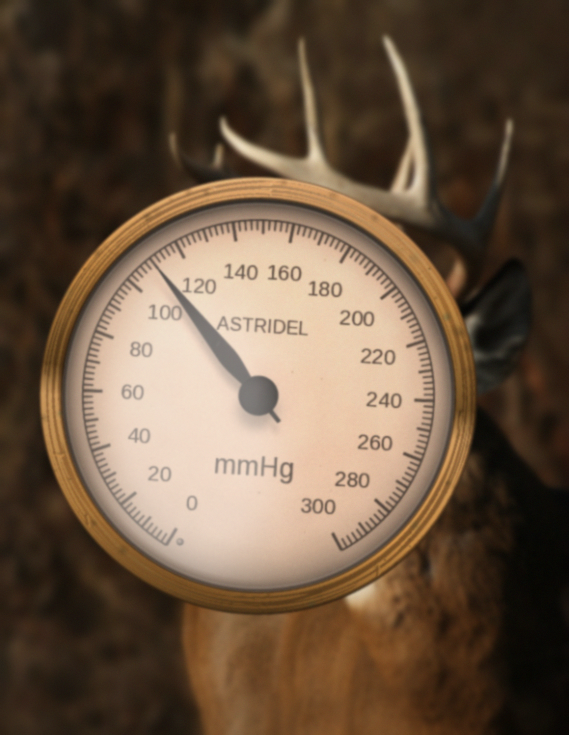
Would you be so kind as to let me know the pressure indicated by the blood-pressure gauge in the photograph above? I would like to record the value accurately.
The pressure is 110 mmHg
